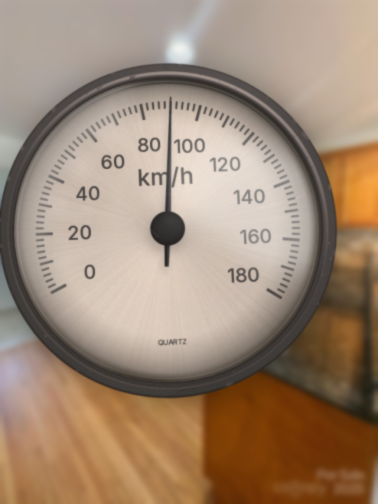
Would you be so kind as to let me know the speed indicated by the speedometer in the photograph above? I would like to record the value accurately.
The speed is 90 km/h
